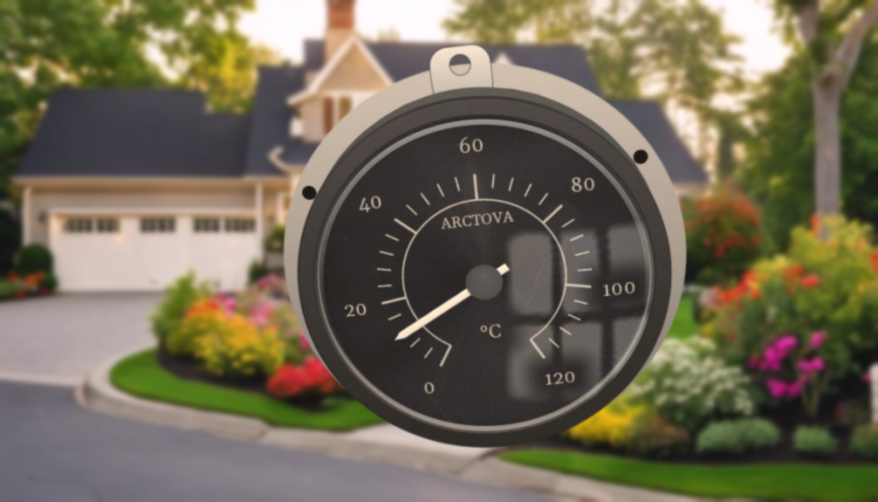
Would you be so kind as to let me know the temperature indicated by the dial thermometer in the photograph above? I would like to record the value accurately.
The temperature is 12 °C
